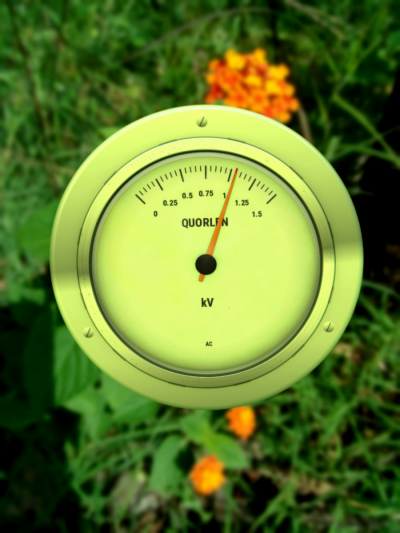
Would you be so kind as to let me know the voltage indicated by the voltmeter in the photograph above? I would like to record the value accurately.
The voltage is 1.05 kV
